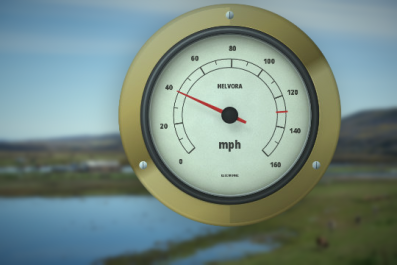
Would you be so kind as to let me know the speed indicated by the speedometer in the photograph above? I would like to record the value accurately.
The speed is 40 mph
